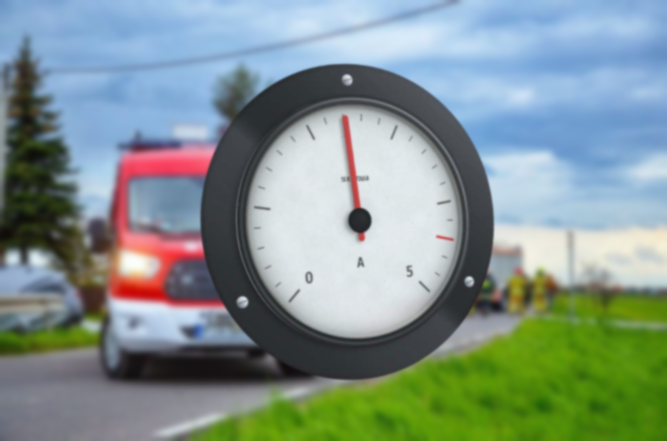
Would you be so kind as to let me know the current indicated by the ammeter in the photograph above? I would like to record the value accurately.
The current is 2.4 A
